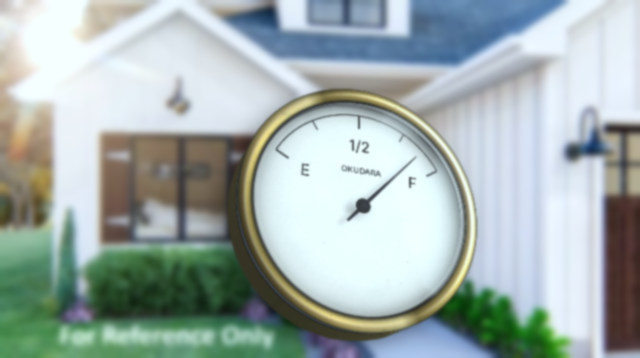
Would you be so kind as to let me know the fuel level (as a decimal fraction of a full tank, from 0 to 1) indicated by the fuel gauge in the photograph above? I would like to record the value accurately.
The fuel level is 0.875
